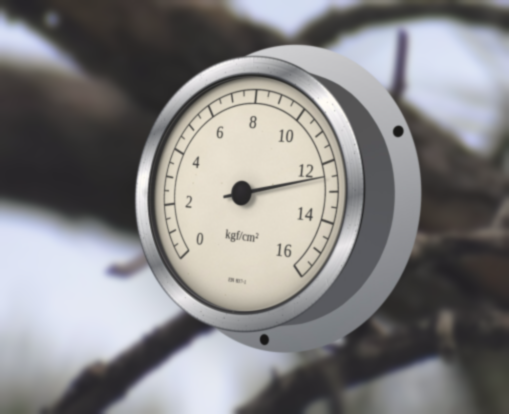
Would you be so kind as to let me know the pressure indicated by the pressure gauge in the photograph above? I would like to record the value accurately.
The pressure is 12.5 kg/cm²
